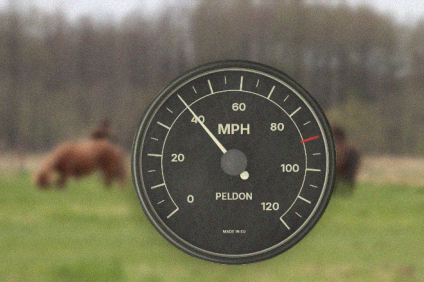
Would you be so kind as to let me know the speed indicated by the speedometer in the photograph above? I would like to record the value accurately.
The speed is 40 mph
